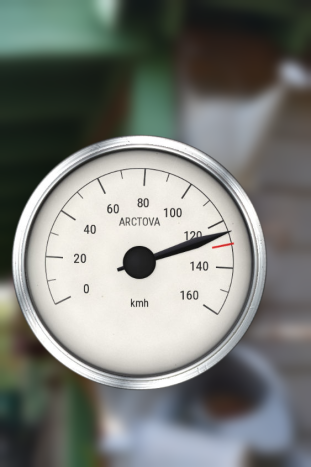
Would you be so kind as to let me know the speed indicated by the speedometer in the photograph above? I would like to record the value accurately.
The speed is 125 km/h
